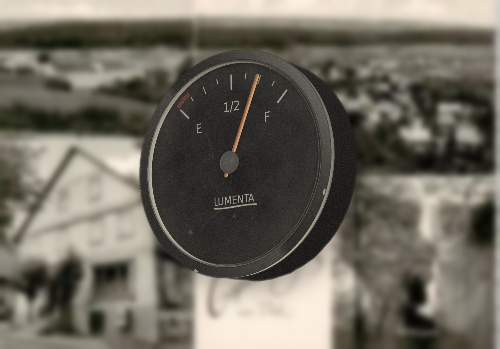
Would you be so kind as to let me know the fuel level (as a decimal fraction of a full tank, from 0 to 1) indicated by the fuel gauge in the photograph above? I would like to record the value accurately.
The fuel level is 0.75
